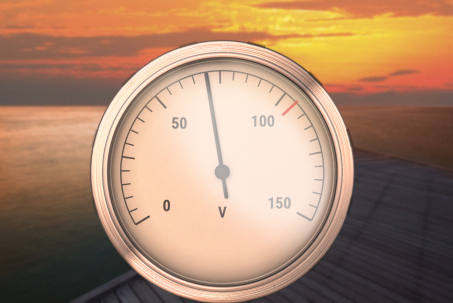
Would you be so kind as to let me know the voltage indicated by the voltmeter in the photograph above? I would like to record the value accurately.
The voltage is 70 V
